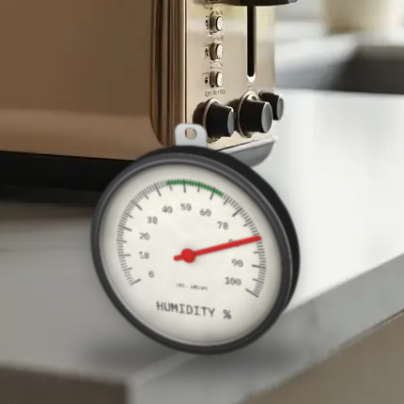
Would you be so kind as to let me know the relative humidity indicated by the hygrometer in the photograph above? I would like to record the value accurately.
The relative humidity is 80 %
